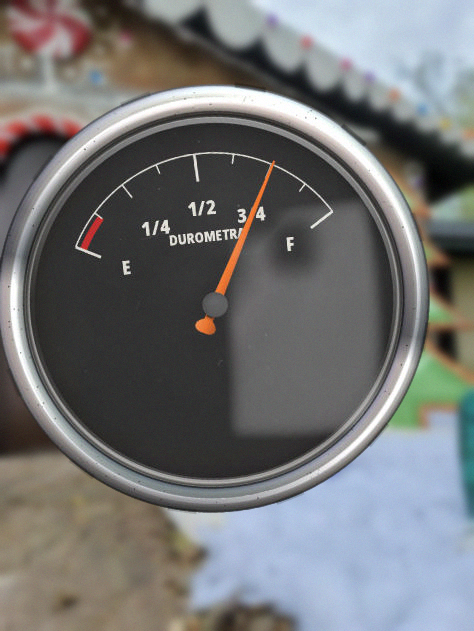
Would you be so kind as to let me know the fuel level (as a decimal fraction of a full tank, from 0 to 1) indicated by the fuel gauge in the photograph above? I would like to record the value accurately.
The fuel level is 0.75
